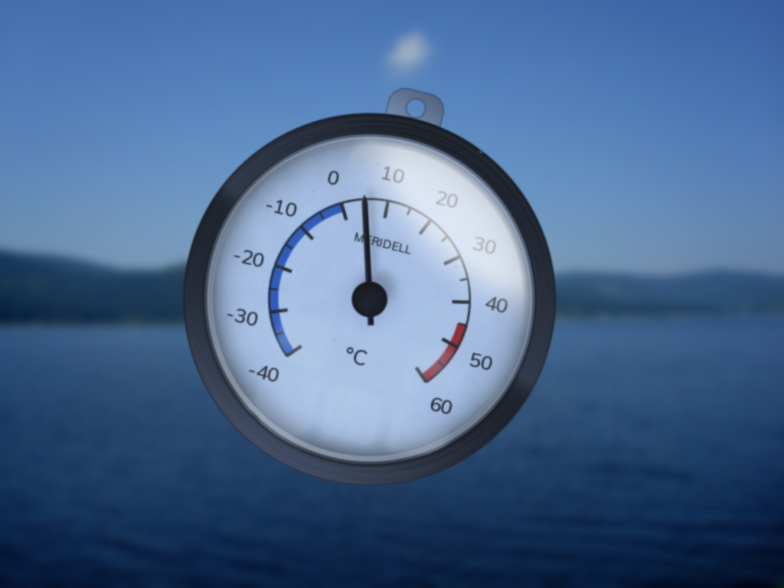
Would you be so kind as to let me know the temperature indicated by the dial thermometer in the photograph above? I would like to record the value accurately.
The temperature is 5 °C
